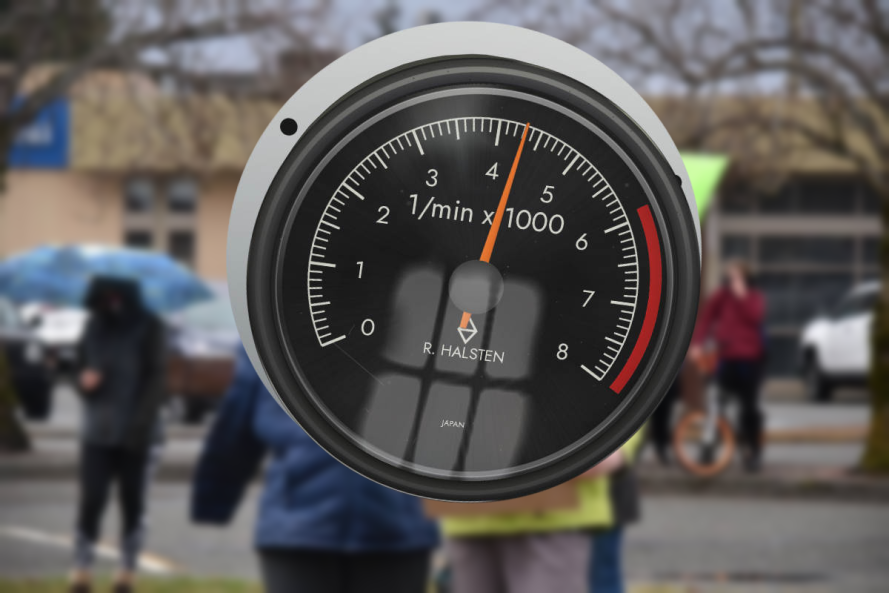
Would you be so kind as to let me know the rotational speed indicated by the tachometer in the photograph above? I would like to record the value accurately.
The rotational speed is 4300 rpm
